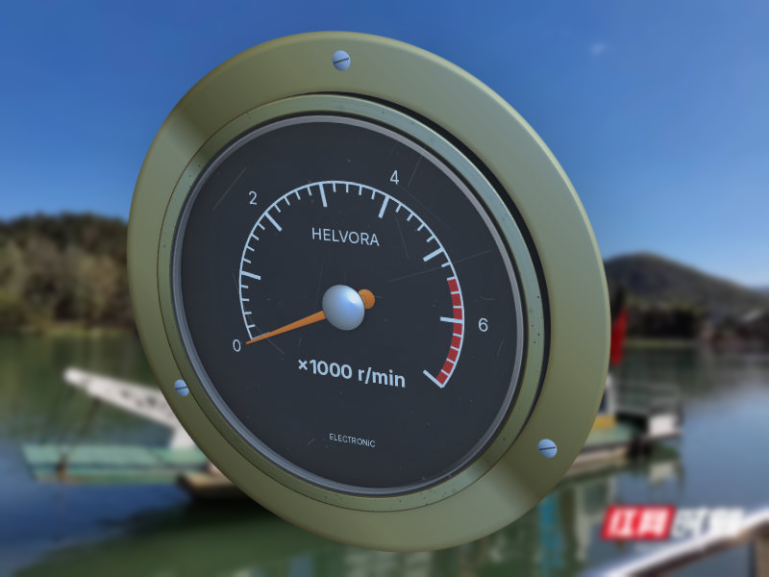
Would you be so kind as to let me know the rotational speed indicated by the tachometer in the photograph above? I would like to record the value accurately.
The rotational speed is 0 rpm
